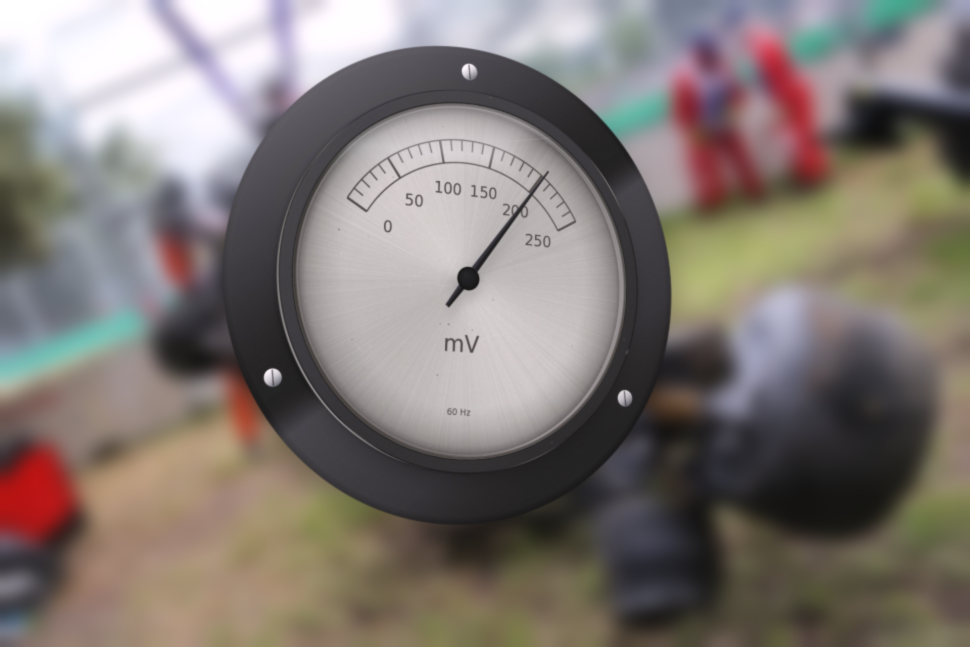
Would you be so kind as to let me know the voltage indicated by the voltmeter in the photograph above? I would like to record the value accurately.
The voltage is 200 mV
